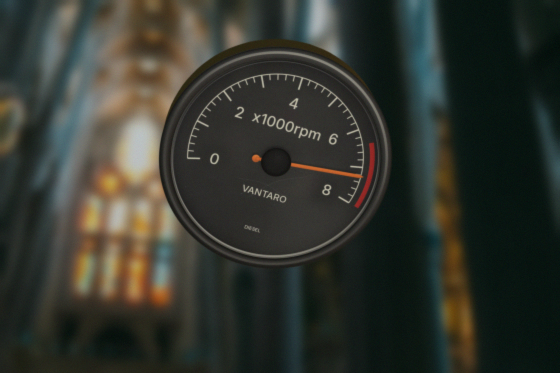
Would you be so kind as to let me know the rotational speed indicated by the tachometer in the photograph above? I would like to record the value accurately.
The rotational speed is 7200 rpm
